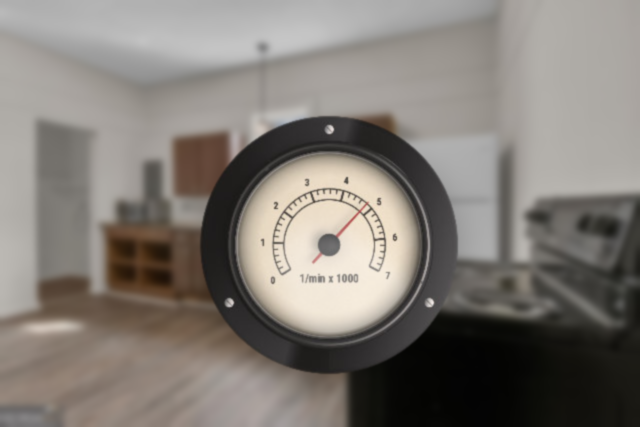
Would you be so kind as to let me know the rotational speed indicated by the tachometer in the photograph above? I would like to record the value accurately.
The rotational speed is 4800 rpm
